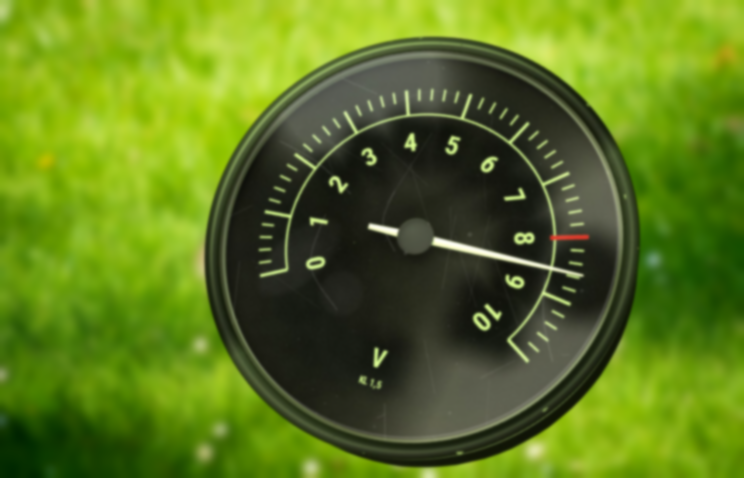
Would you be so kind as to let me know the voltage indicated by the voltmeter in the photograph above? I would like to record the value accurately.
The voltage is 8.6 V
